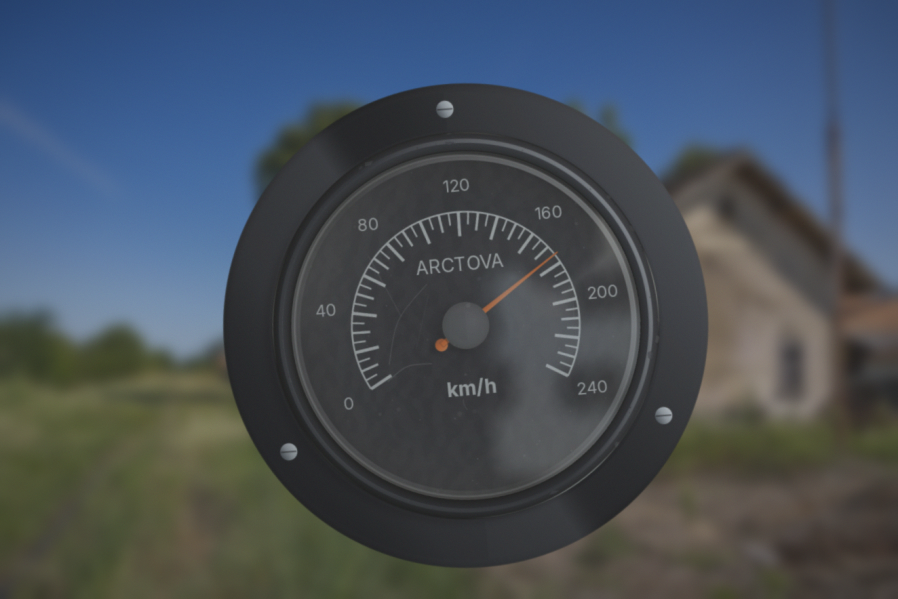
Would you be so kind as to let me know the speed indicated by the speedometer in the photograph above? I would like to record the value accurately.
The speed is 175 km/h
